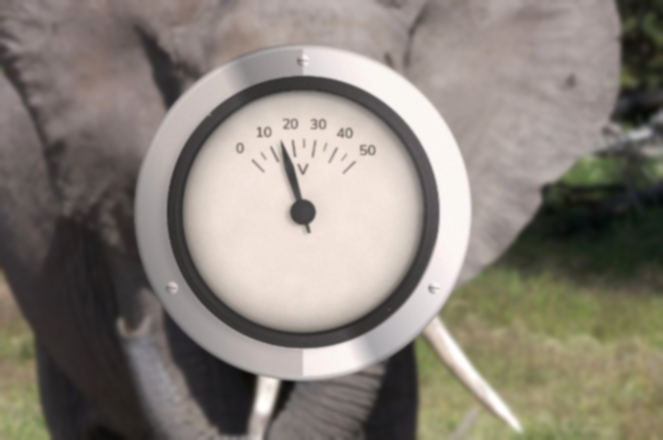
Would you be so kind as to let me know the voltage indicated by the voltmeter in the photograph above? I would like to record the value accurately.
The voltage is 15 V
